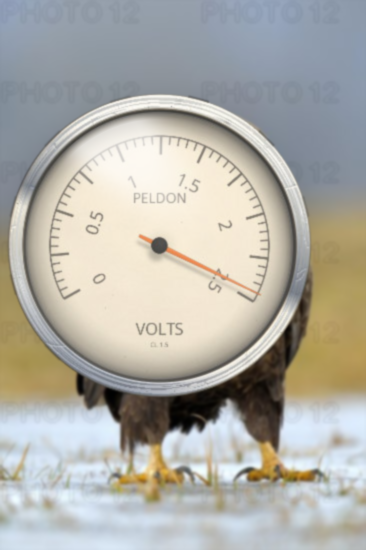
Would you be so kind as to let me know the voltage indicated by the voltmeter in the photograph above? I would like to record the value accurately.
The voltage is 2.45 V
